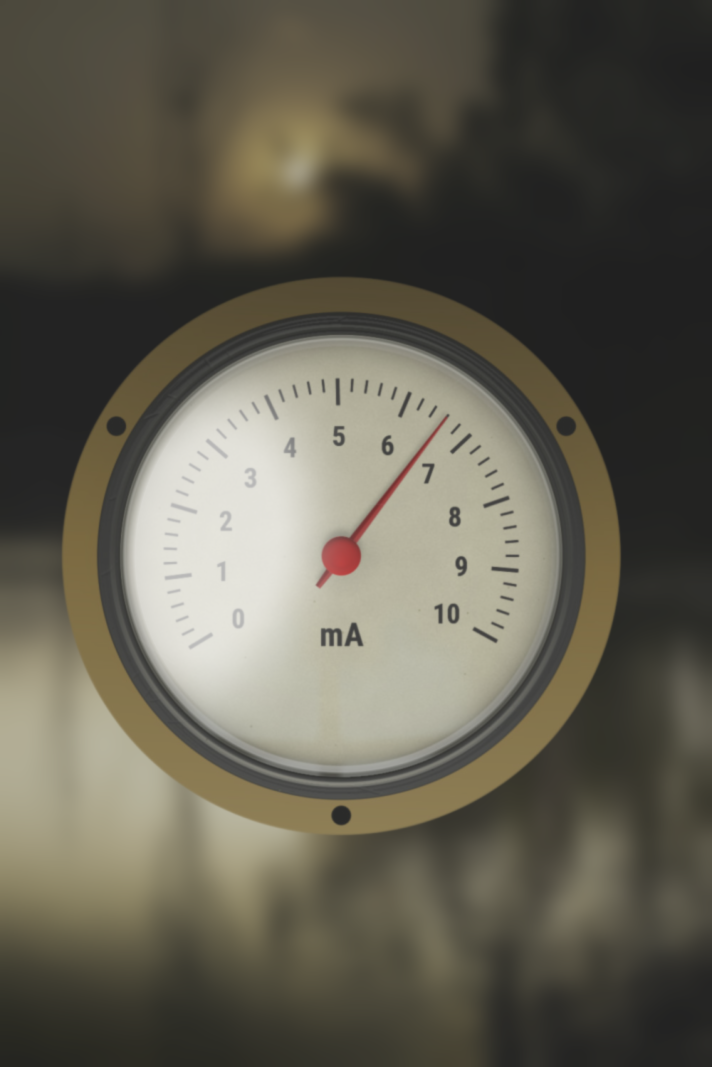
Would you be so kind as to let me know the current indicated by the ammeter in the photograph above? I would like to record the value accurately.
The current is 6.6 mA
